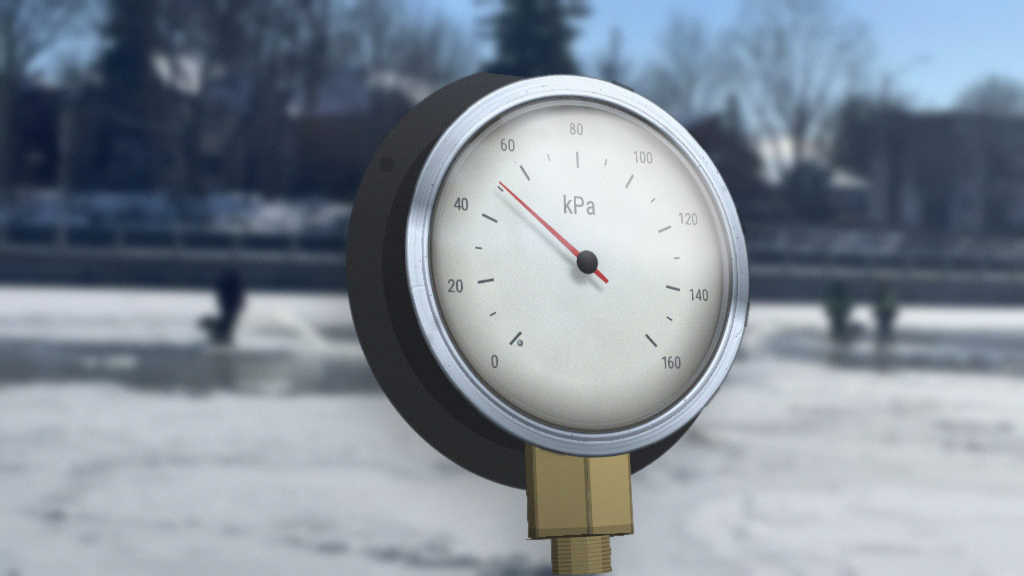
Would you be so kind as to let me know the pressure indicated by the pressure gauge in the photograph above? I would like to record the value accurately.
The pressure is 50 kPa
